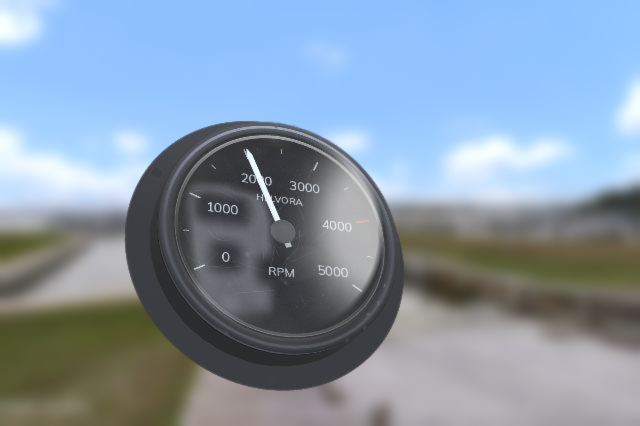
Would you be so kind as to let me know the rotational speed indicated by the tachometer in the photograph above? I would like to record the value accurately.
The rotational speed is 2000 rpm
